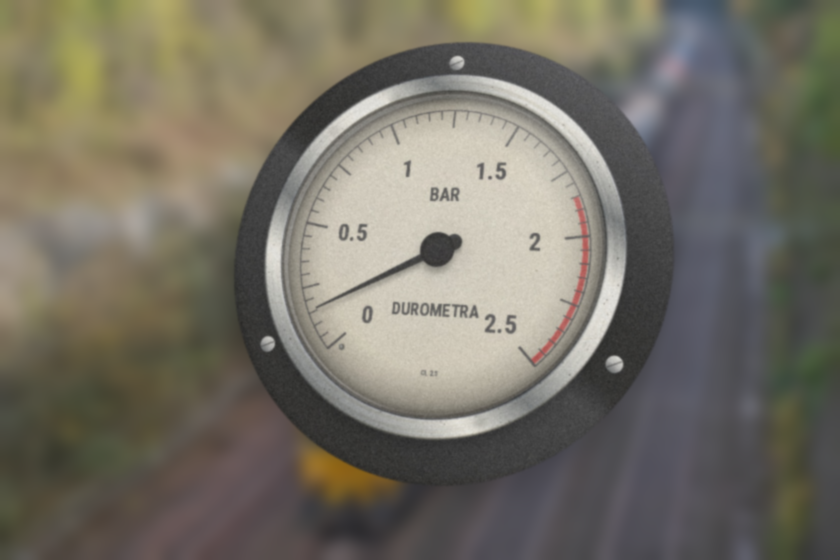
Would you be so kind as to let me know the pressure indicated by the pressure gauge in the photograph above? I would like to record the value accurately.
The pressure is 0.15 bar
